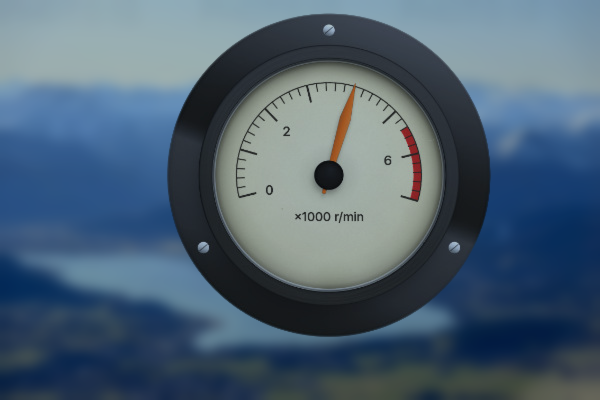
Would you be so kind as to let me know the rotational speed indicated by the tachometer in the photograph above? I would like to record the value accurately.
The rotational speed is 4000 rpm
